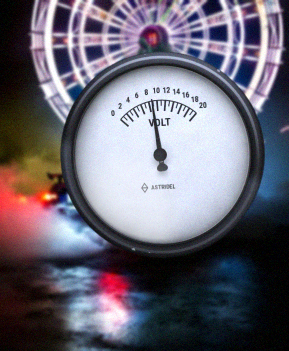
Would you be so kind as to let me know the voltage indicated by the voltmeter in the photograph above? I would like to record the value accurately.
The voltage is 9 V
